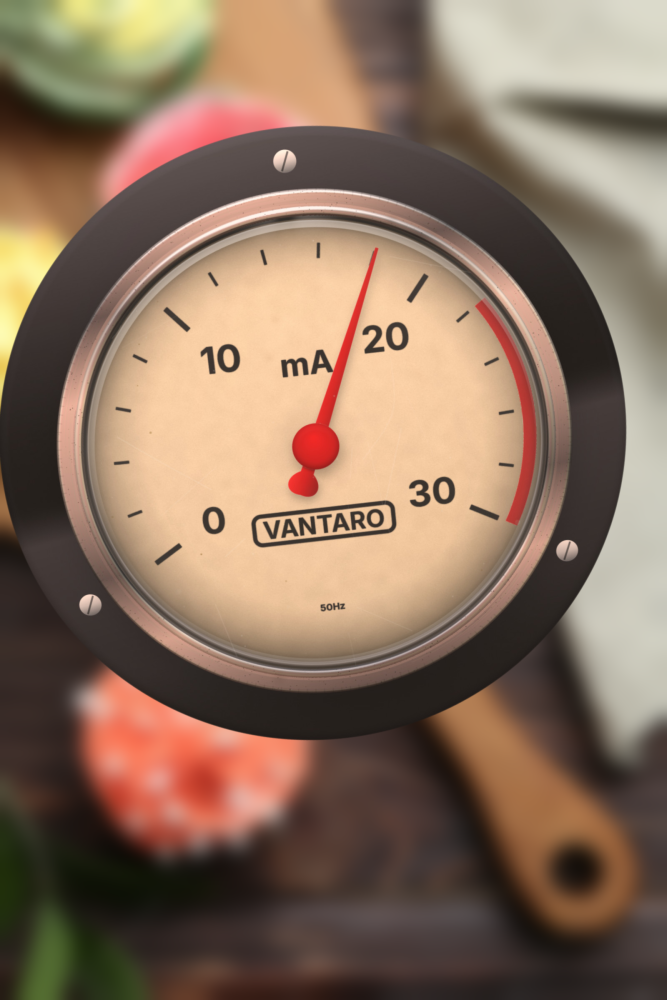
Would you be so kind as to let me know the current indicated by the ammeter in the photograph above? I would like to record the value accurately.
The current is 18 mA
